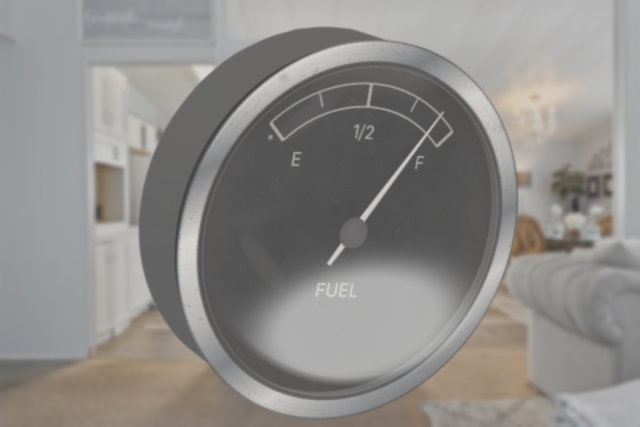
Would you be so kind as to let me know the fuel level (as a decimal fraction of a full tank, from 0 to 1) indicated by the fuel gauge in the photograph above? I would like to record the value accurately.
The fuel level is 0.875
